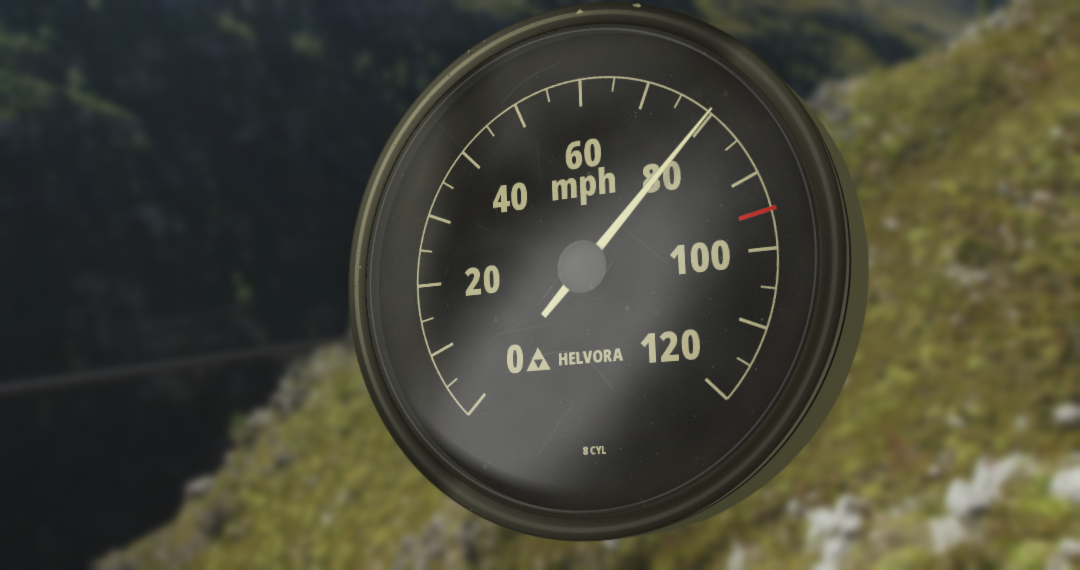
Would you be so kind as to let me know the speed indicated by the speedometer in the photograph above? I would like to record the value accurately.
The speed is 80 mph
